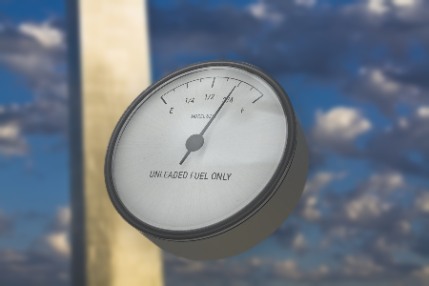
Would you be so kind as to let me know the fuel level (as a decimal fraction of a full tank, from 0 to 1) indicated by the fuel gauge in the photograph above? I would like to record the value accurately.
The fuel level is 0.75
